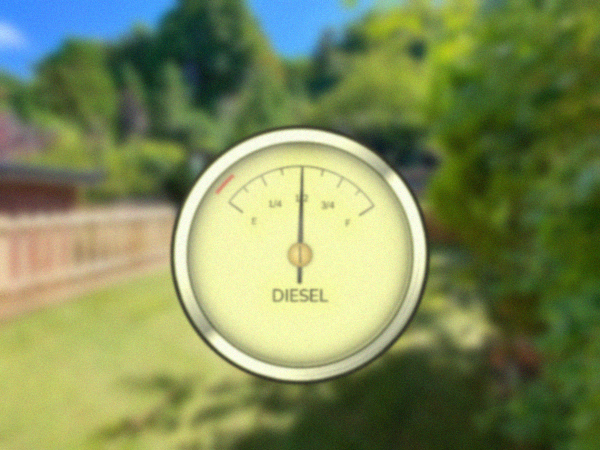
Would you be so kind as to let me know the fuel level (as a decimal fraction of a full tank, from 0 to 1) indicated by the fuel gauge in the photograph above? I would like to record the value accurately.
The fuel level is 0.5
